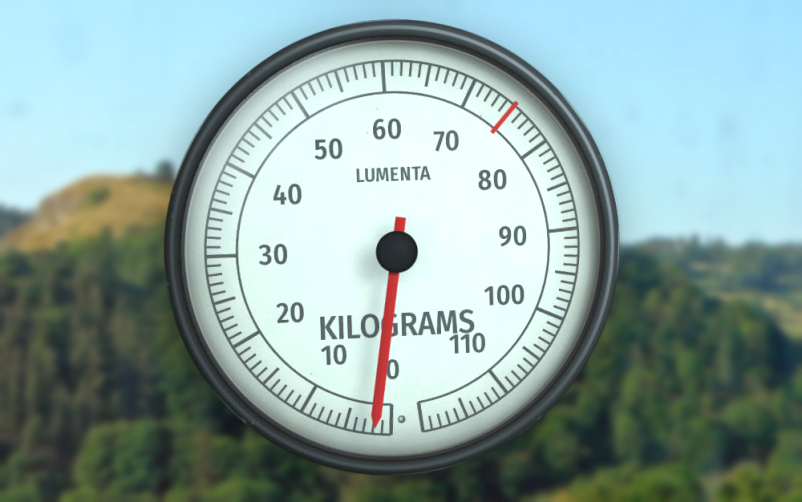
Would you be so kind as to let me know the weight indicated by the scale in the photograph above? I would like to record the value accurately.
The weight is 2 kg
